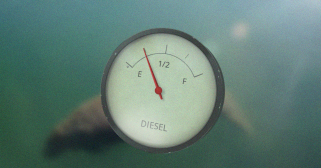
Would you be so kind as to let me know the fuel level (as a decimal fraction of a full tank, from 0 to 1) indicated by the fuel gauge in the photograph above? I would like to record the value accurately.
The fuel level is 0.25
